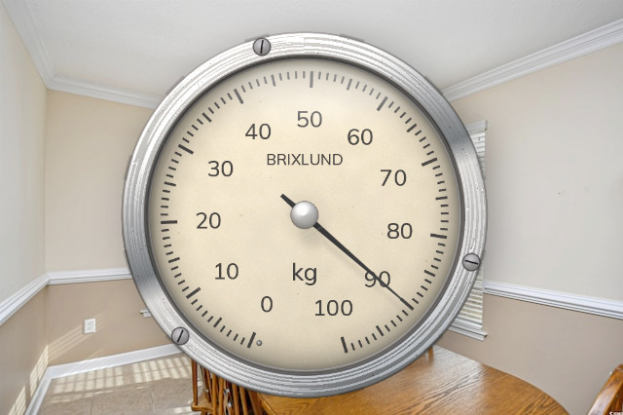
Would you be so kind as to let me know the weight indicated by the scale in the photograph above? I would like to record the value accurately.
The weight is 90 kg
